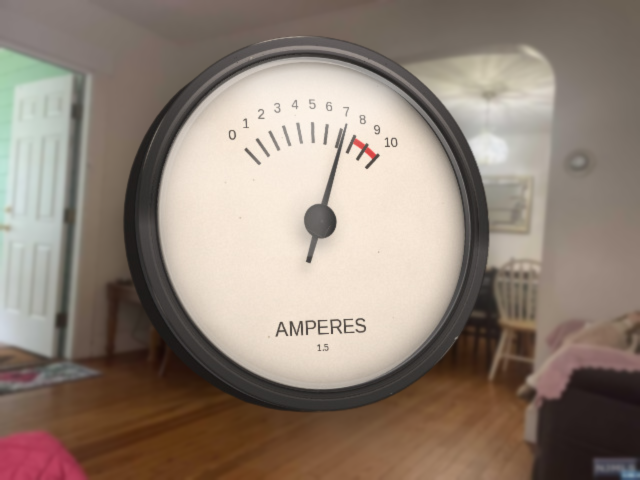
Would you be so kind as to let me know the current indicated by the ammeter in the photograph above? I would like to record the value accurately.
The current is 7 A
